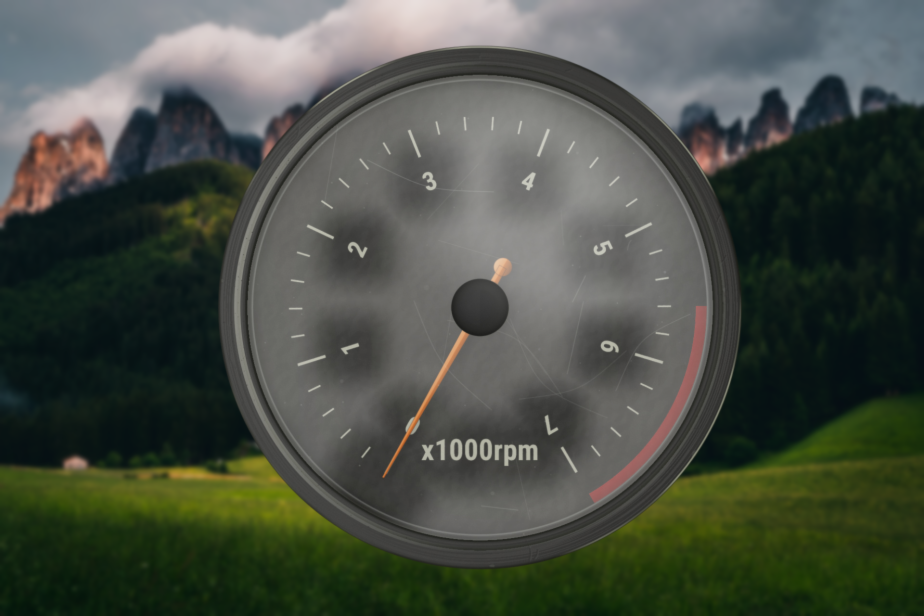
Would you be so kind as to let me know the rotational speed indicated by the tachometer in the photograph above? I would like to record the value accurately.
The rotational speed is 0 rpm
